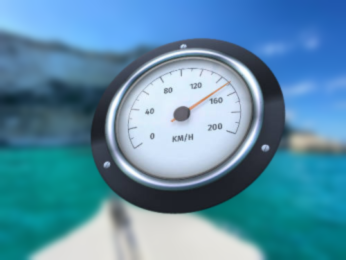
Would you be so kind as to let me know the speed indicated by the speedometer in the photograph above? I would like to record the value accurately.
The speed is 150 km/h
